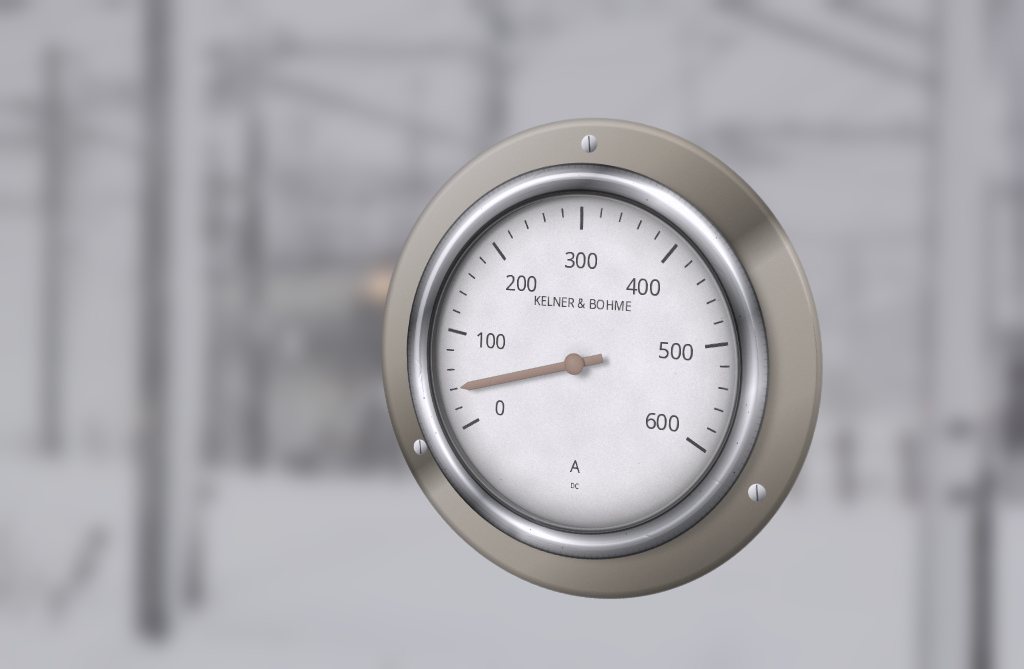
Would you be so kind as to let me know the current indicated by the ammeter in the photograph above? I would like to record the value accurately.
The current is 40 A
